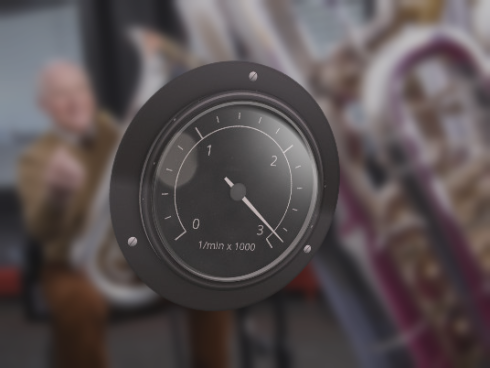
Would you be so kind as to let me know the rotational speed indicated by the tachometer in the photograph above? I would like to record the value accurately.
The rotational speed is 2900 rpm
